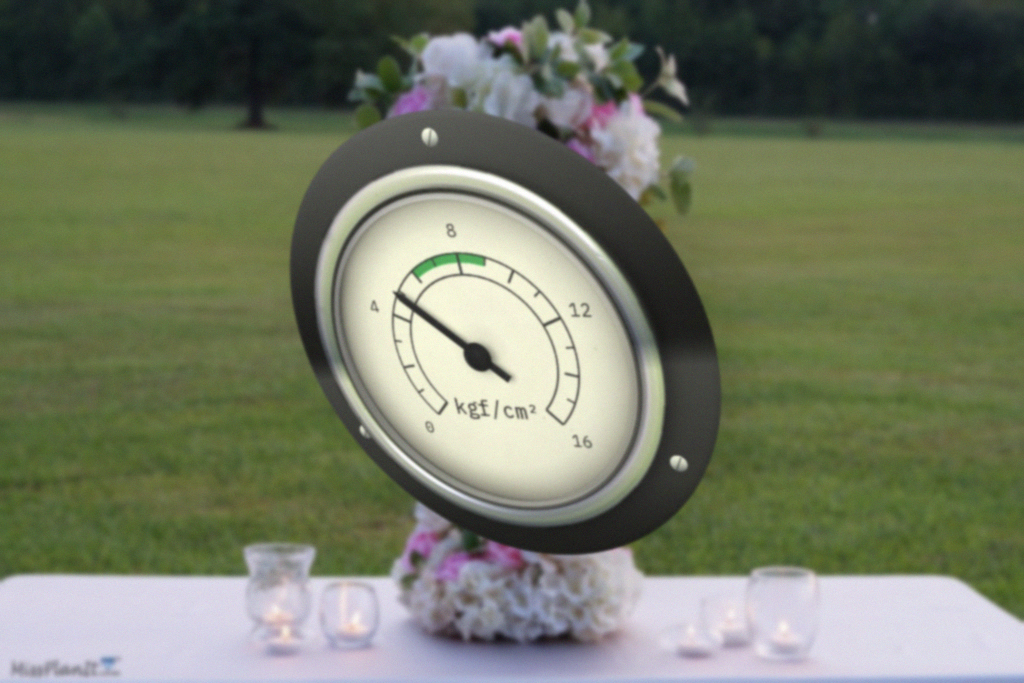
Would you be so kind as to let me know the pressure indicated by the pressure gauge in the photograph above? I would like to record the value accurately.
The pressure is 5 kg/cm²
